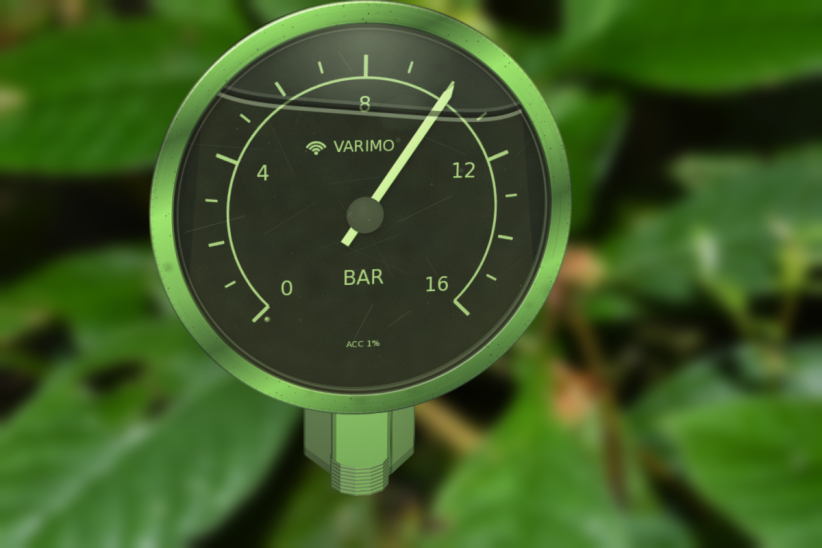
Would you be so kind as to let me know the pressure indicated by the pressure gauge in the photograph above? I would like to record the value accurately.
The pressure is 10 bar
